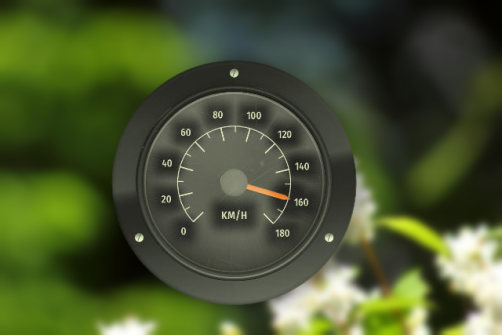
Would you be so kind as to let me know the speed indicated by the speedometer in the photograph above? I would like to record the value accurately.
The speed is 160 km/h
